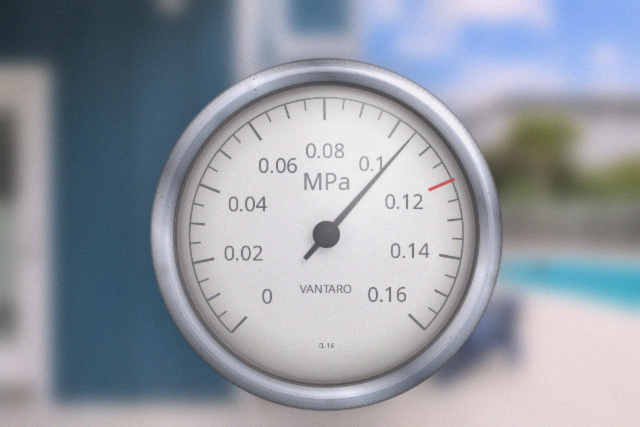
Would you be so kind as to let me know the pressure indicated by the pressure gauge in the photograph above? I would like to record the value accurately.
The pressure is 0.105 MPa
